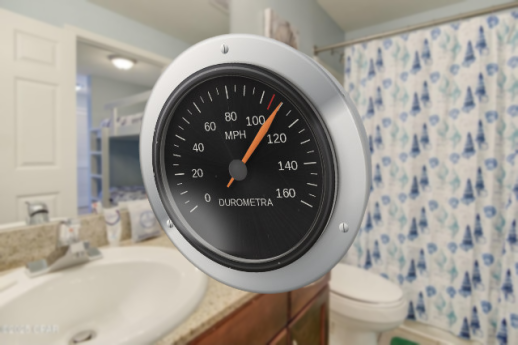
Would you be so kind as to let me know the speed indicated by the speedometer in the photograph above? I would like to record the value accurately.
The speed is 110 mph
